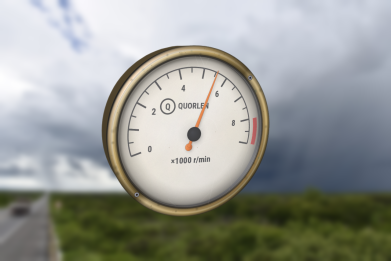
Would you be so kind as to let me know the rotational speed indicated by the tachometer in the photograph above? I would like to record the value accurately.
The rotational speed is 5500 rpm
